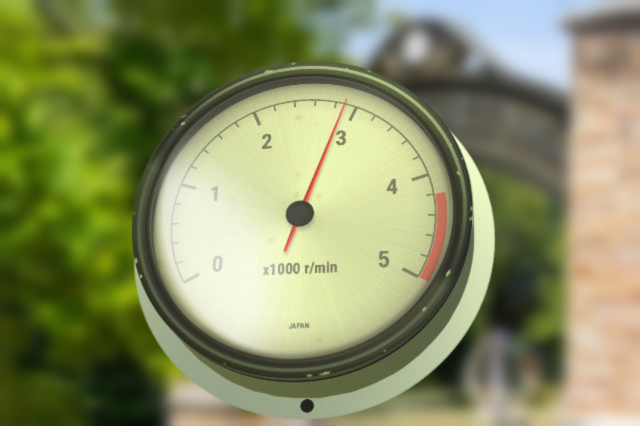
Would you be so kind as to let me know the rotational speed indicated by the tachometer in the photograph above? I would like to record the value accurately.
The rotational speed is 2900 rpm
